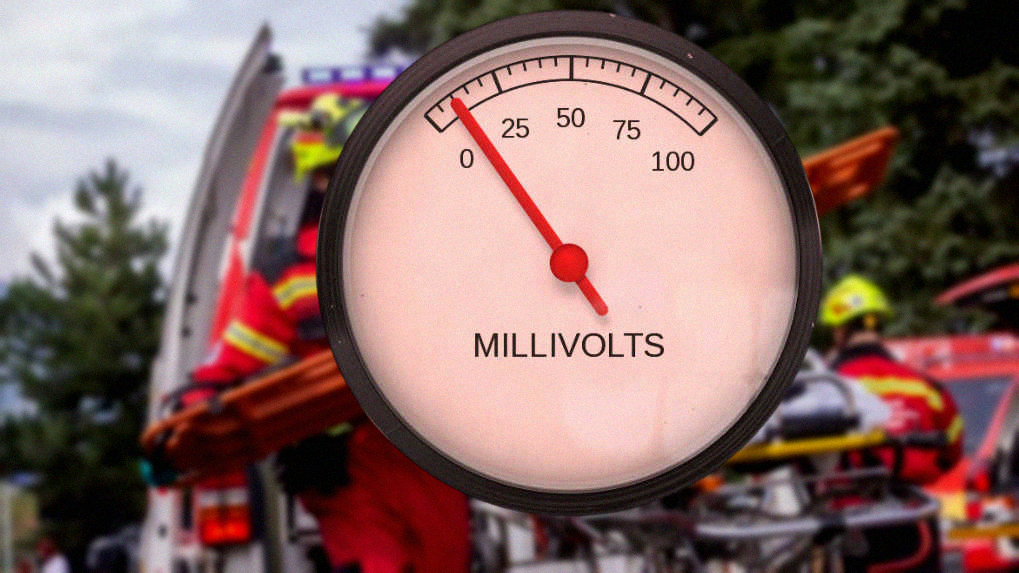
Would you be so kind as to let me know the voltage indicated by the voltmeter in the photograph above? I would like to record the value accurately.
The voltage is 10 mV
